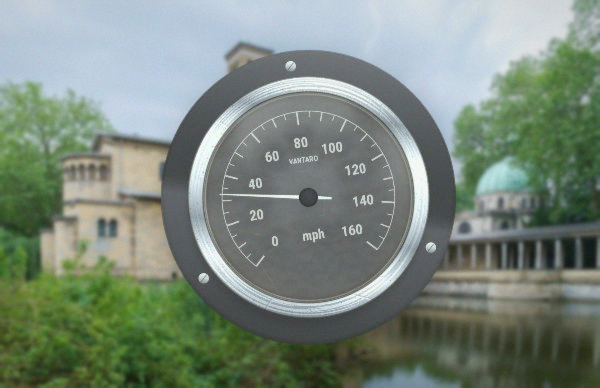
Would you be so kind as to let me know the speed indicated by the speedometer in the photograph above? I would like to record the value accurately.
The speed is 32.5 mph
